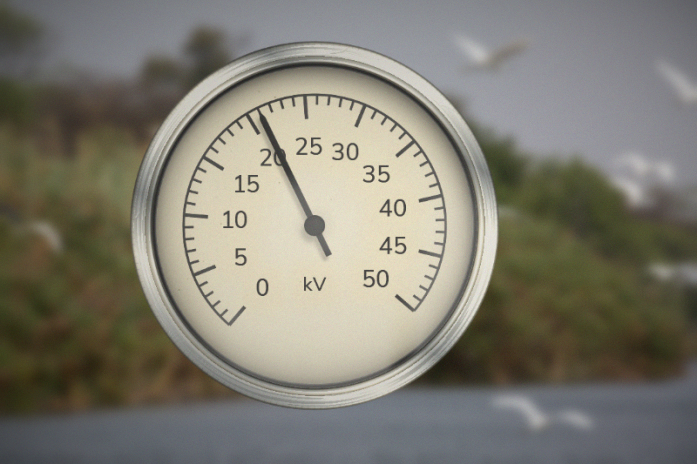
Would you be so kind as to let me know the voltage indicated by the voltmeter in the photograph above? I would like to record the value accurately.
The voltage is 21 kV
